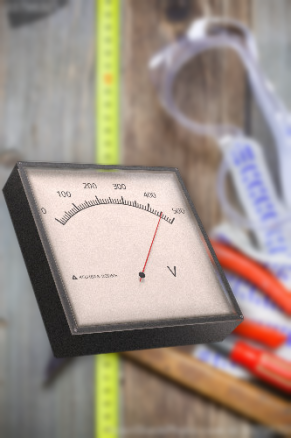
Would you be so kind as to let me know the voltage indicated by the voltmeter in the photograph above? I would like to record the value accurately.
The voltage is 450 V
